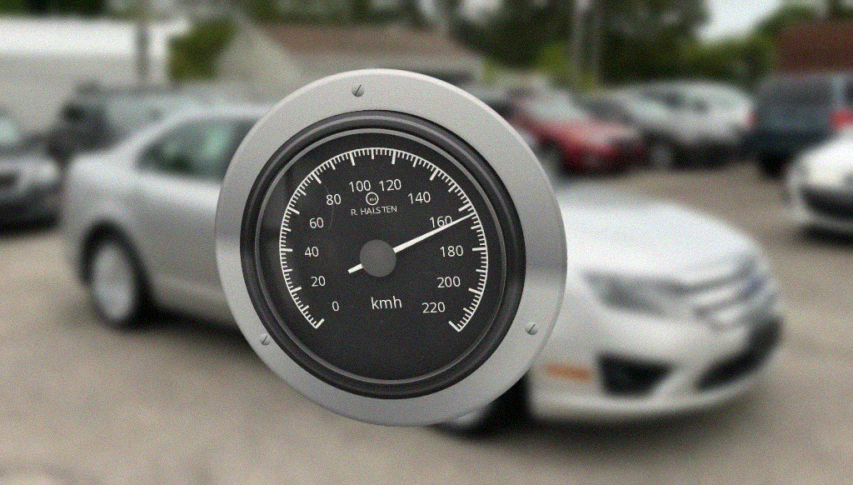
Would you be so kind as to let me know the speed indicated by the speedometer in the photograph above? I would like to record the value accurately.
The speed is 164 km/h
